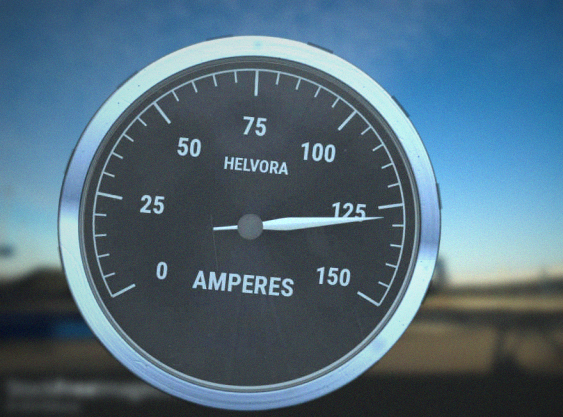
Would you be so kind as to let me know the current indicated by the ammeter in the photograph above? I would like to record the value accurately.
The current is 127.5 A
